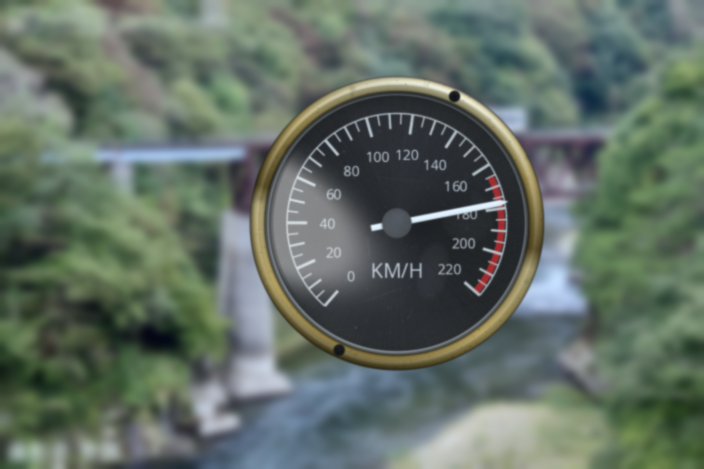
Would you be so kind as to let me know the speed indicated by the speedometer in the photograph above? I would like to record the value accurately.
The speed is 177.5 km/h
